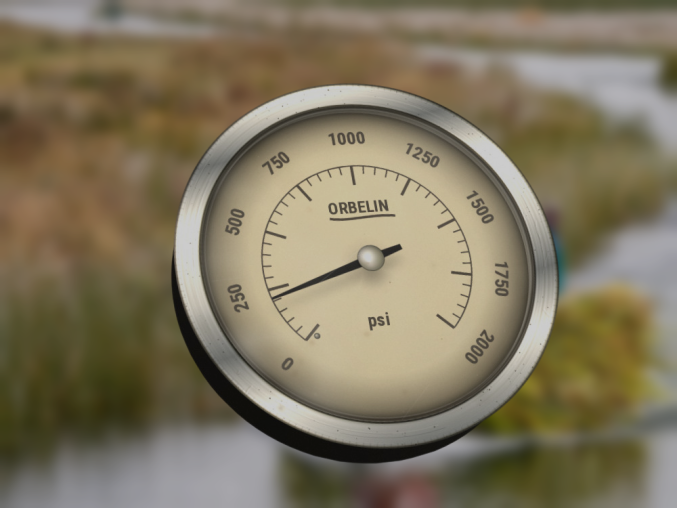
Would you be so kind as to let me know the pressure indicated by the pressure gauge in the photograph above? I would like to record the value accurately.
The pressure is 200 psi
